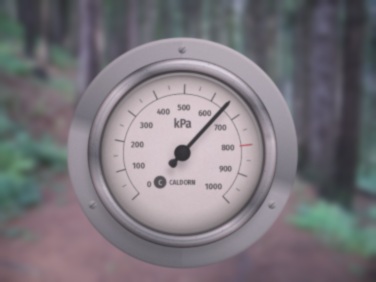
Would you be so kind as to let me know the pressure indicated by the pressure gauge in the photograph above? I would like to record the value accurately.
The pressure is 650 kPa
